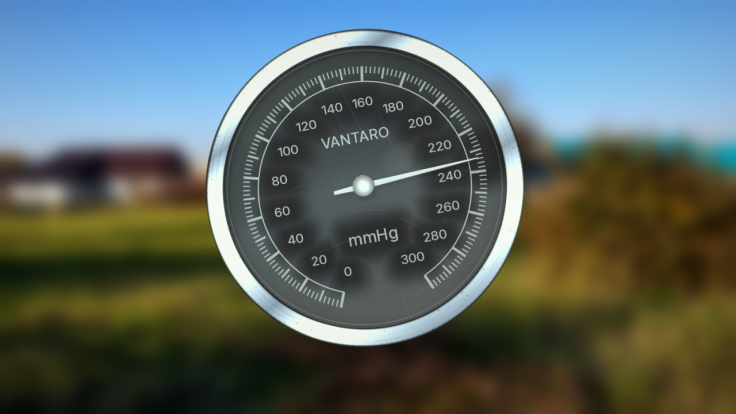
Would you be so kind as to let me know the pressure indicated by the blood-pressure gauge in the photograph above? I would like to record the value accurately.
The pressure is 234 mmHg
